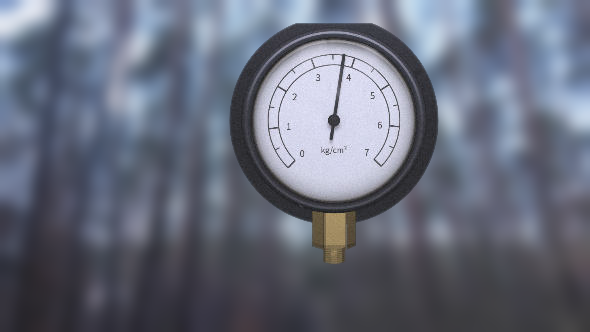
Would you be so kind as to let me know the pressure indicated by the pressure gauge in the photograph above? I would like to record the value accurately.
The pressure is 3.75 kg/cm²
